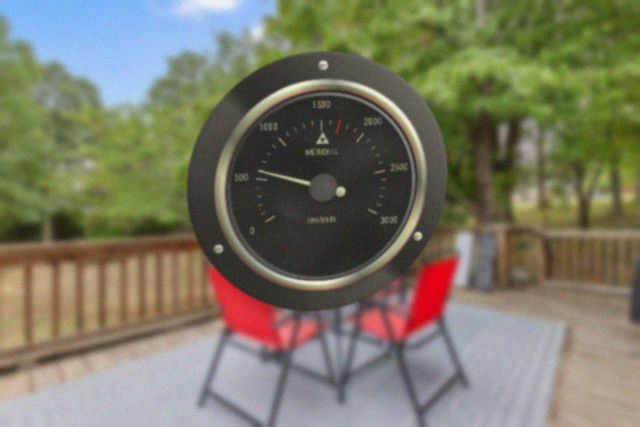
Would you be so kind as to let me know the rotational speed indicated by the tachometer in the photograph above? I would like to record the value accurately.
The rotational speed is 600 rpm
